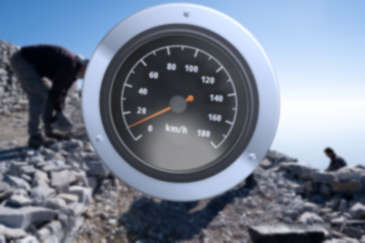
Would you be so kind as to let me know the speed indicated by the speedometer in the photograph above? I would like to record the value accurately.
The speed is 10 km/h
